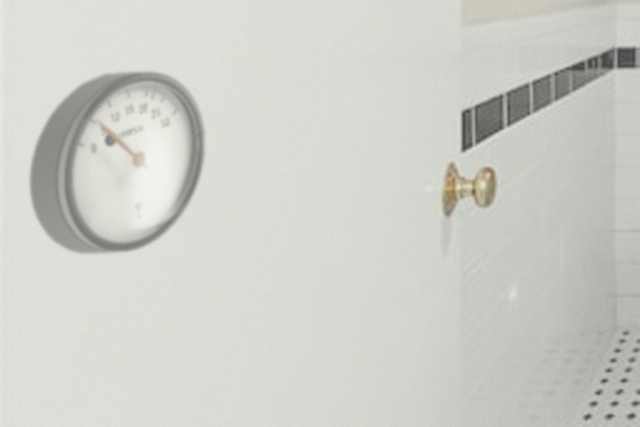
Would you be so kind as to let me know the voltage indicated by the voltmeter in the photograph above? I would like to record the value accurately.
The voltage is 5 V
